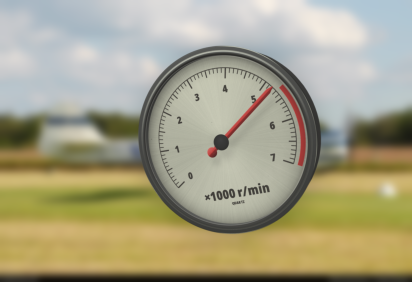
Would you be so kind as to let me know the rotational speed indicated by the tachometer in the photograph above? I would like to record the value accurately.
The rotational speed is 5200 rpm
